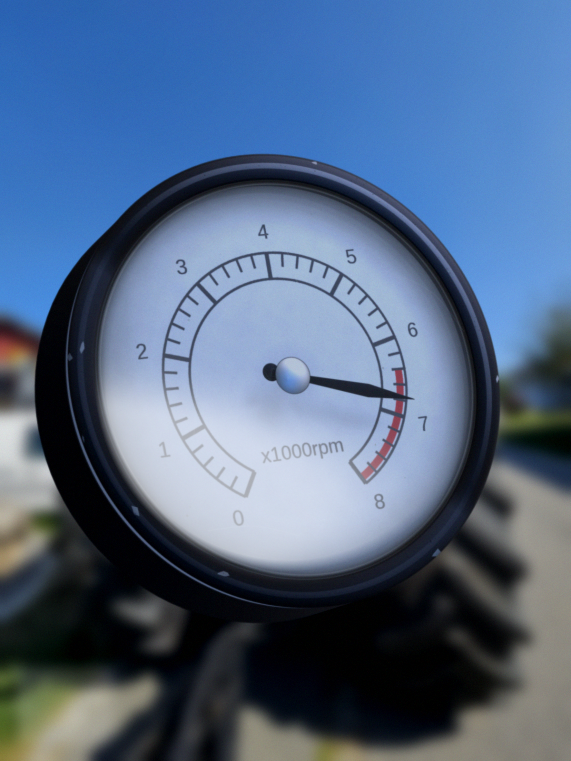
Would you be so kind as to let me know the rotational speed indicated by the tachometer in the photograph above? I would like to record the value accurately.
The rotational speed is 6800 rpm
